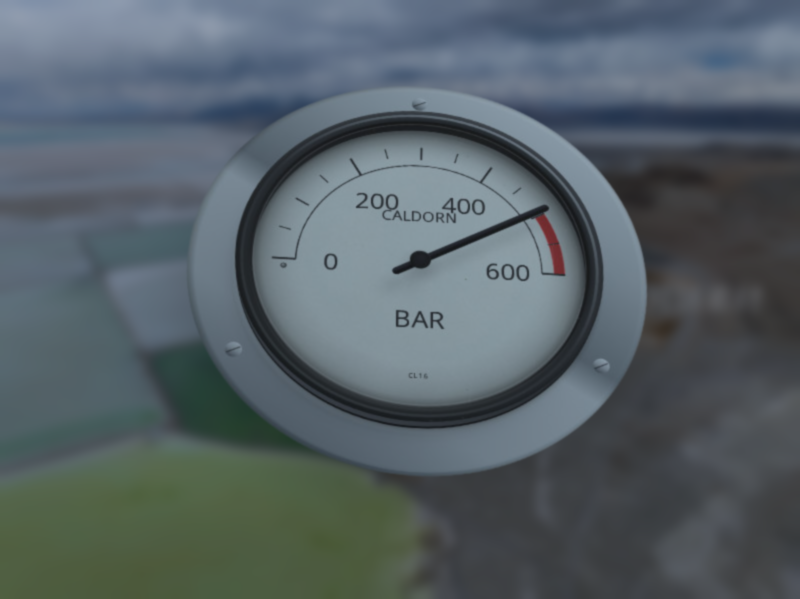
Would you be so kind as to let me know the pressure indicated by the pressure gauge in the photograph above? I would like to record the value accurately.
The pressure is 500 bar
